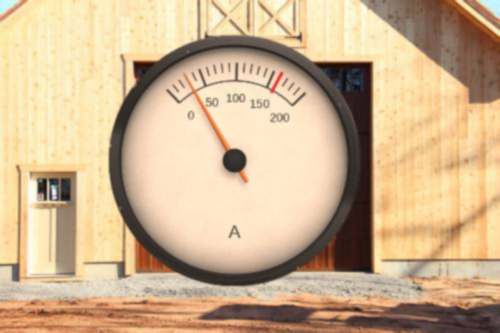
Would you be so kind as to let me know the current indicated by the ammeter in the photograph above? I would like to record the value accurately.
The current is 30 A
